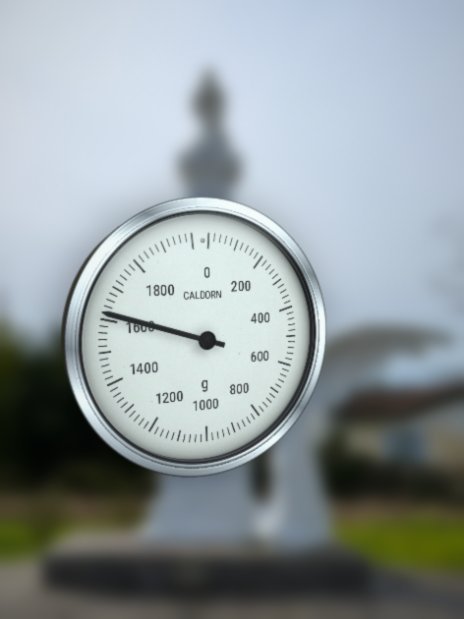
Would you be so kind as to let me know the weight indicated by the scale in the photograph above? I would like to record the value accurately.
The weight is 1620 g
